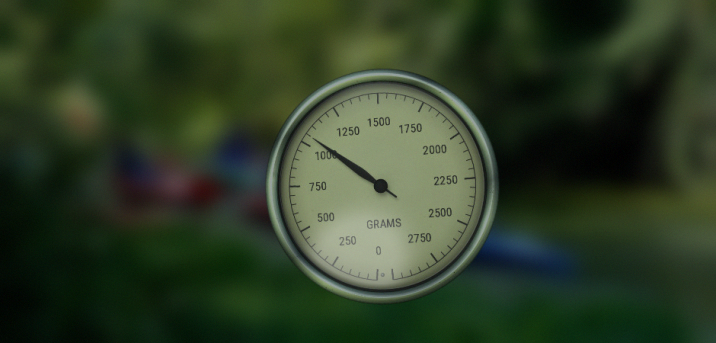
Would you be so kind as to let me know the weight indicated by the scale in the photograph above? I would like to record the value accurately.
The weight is 1050 g
